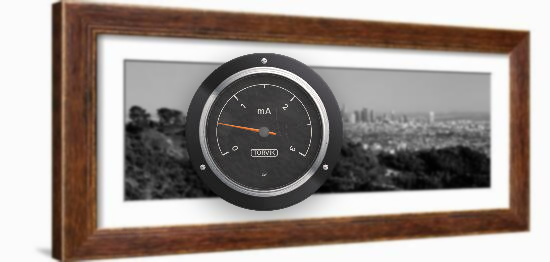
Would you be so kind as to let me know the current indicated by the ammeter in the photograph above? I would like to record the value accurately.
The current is 0.5 mA
